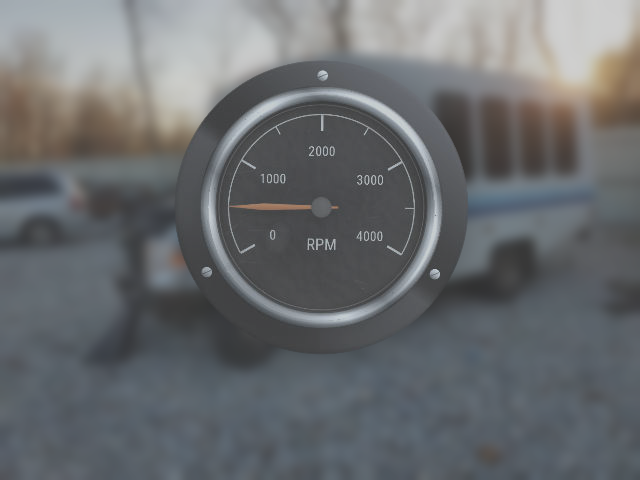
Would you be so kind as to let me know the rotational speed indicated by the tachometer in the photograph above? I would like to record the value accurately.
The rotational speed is 500 rpm
